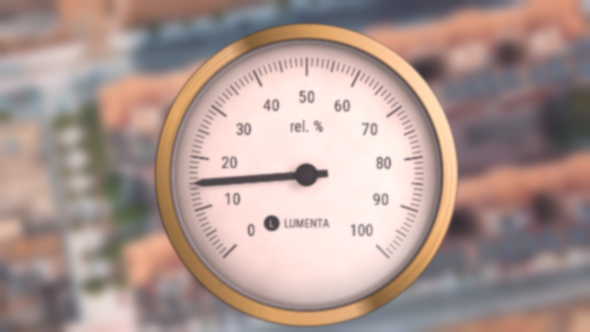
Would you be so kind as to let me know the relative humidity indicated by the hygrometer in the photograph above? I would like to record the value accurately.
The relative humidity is 15 %
